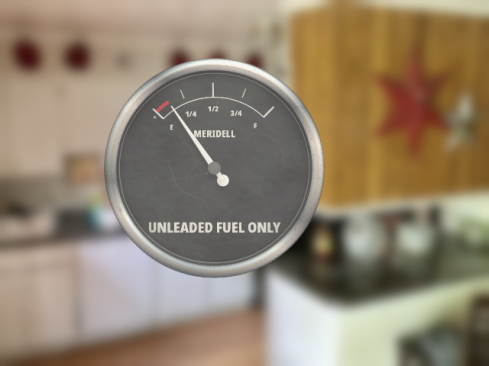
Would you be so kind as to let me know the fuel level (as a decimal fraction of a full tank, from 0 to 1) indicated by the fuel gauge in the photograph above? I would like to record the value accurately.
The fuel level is 0.125
